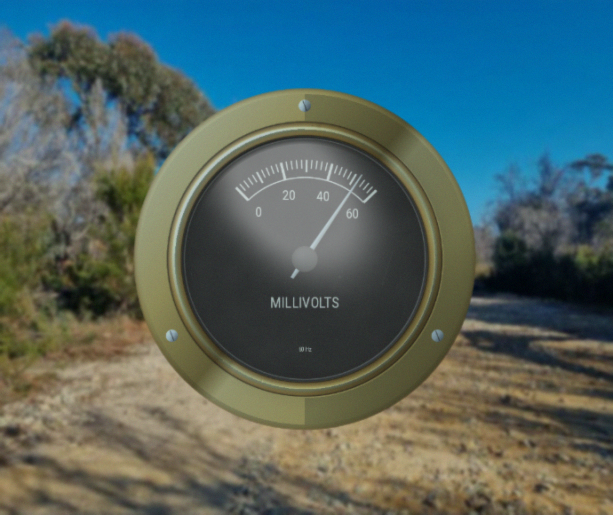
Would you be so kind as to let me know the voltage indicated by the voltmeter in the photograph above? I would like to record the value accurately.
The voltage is 52 mV
